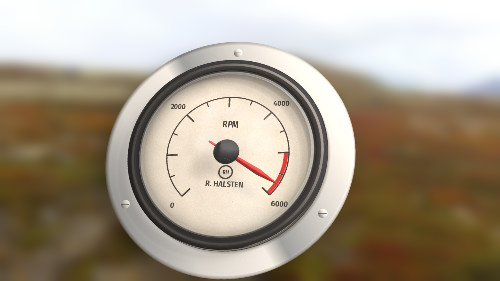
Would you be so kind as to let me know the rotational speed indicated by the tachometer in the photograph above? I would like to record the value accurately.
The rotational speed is 5750 rpm
